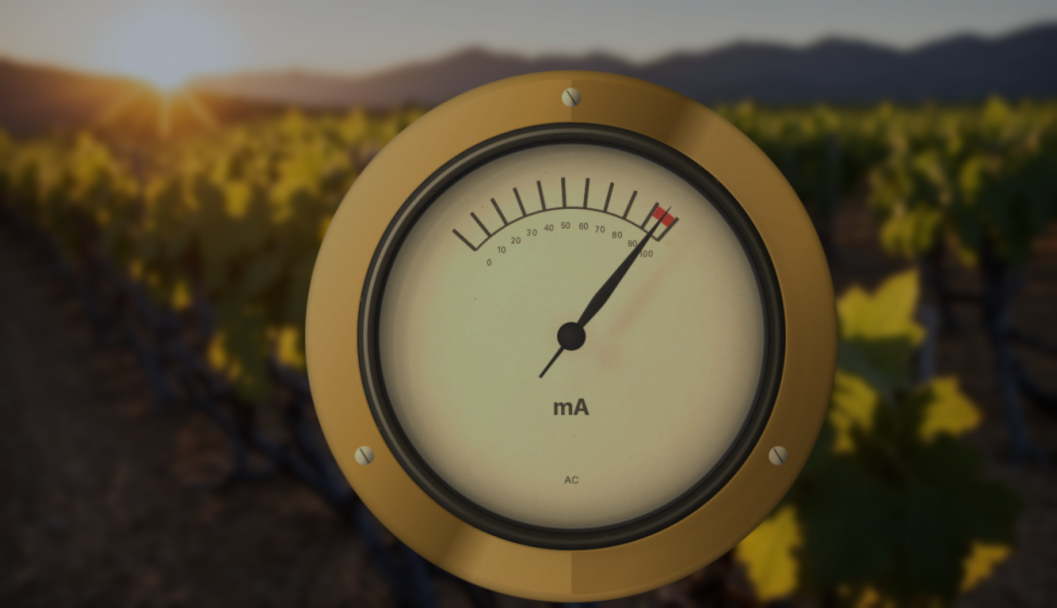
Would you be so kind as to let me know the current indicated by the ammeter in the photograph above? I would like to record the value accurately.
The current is 95 mA
